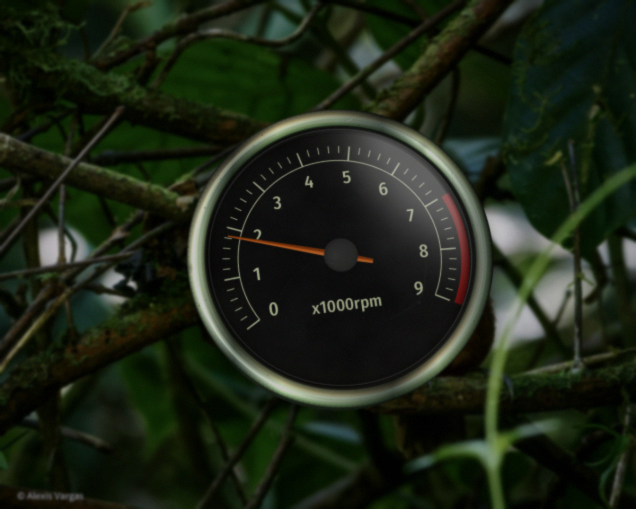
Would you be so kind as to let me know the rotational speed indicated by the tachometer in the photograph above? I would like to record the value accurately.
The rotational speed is 1800 rpm
